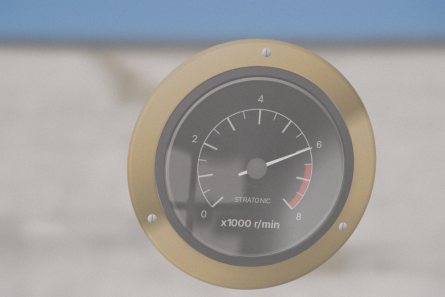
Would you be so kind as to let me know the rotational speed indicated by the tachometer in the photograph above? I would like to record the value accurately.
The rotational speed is 6000 rpm
